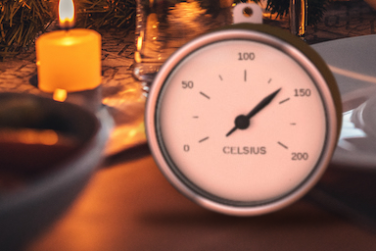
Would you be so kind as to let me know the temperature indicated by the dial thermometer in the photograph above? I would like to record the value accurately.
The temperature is 137.5 °C
